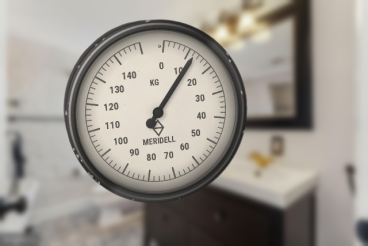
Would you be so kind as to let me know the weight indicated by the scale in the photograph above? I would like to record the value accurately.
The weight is 12 kg
